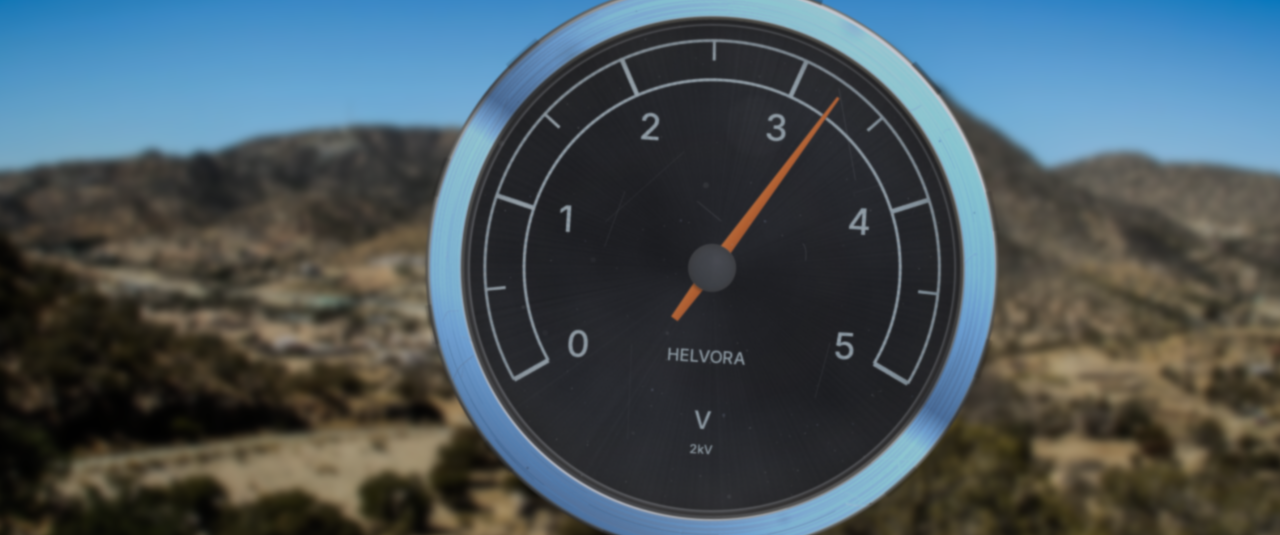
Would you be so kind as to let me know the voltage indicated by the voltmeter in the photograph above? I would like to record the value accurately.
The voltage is 3.25 V
